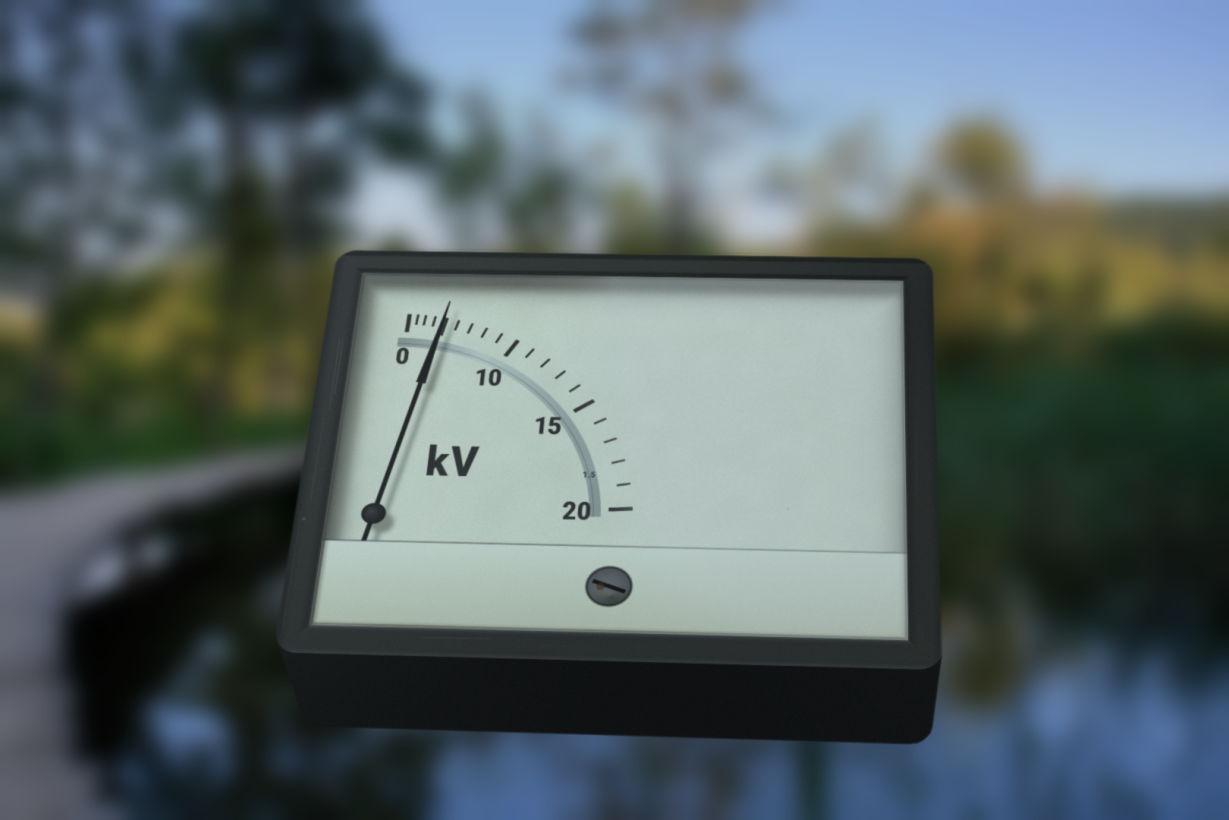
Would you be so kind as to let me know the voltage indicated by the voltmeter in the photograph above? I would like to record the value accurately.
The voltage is 5 kV
